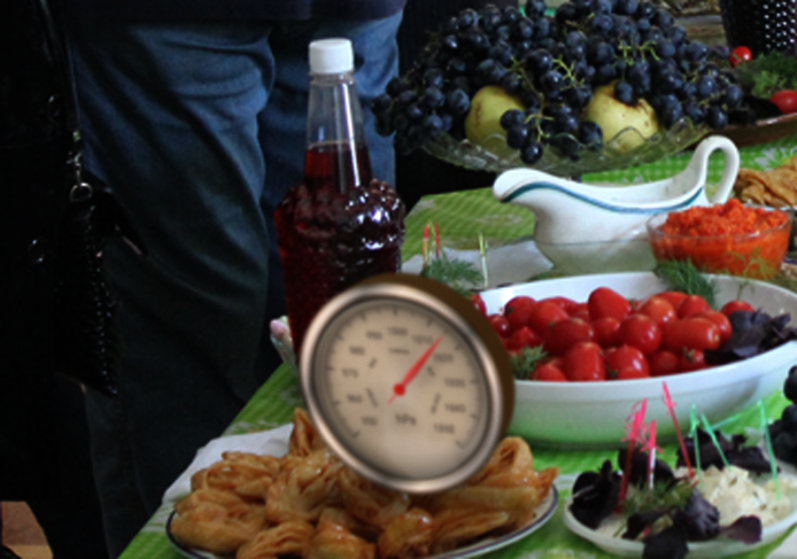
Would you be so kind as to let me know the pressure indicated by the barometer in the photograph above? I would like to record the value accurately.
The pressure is 1015 hPa
